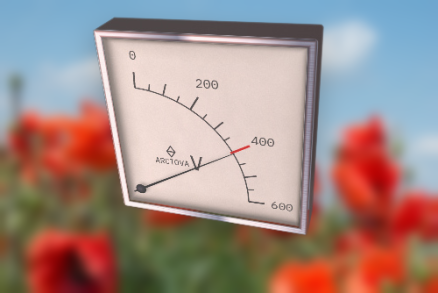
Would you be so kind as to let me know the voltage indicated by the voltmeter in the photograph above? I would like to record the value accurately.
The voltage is 400 V
